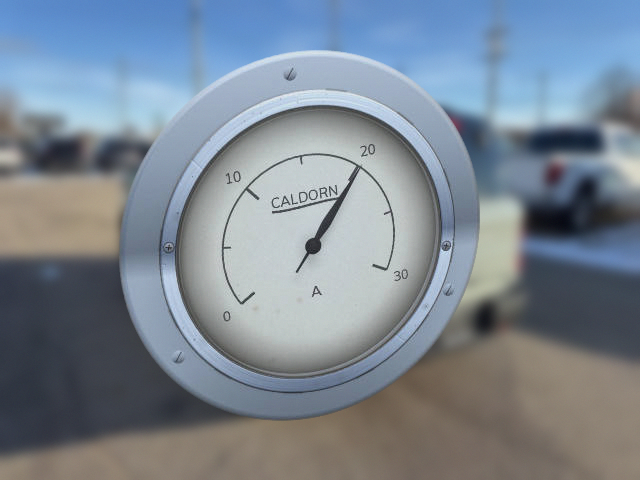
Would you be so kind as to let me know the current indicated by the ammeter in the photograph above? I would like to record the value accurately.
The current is 20 A
